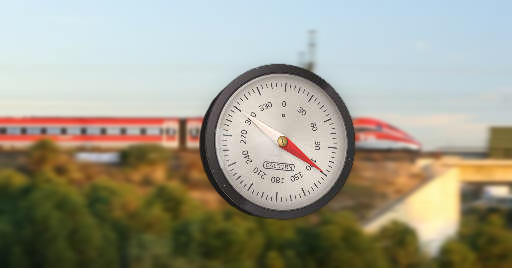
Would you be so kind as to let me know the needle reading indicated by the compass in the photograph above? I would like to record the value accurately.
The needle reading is 120 °
